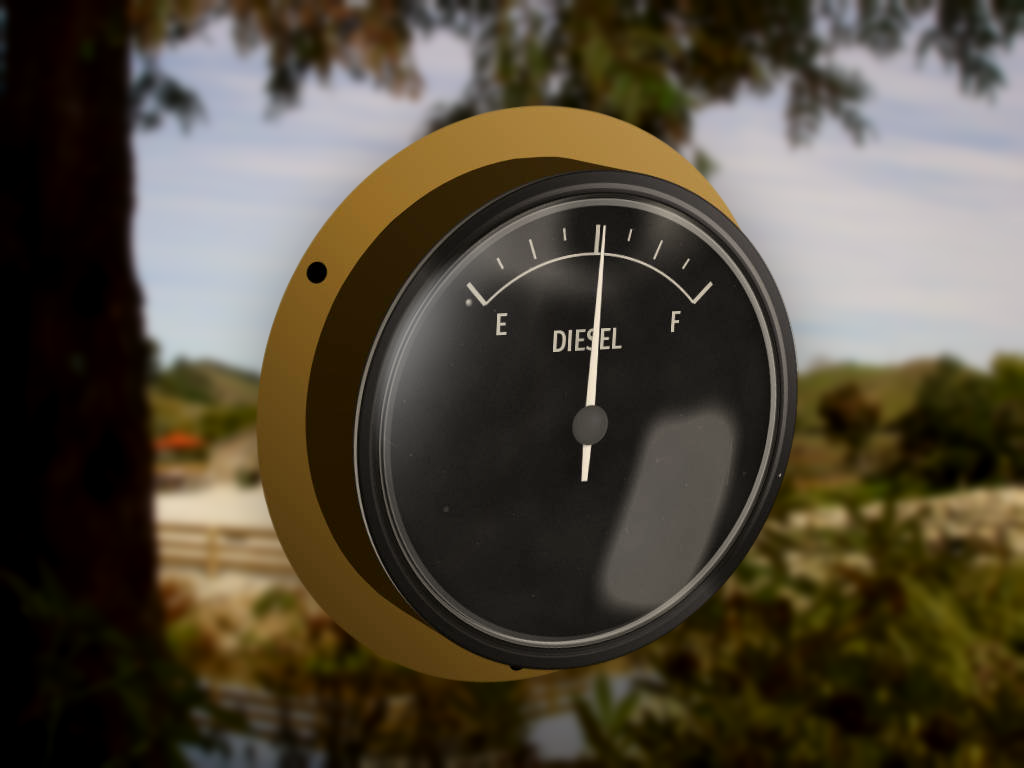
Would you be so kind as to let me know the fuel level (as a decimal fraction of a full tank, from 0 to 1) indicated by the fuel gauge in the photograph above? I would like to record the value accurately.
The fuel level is 0.5
